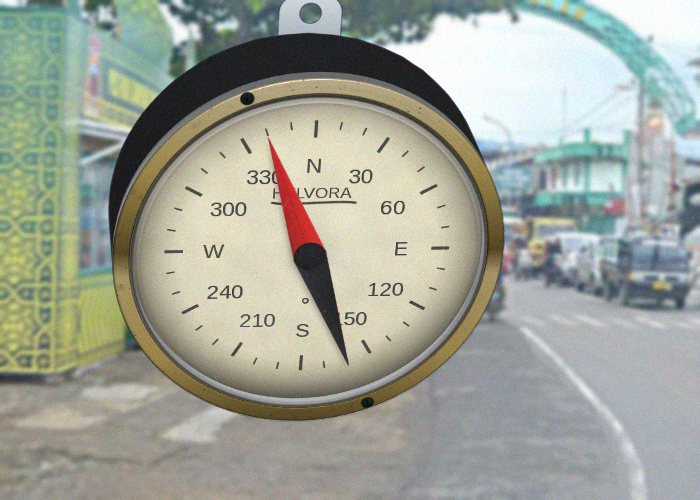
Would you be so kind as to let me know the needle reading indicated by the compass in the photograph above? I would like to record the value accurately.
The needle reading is 340 °
